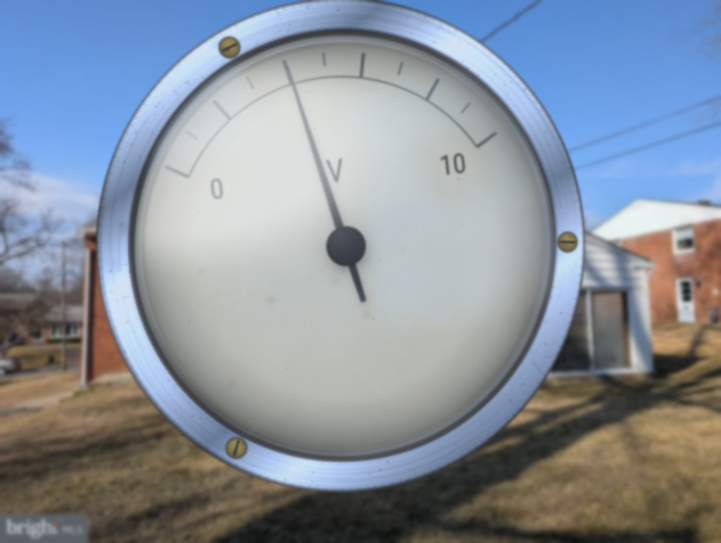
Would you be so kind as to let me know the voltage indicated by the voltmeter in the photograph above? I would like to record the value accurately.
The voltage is 4 V
